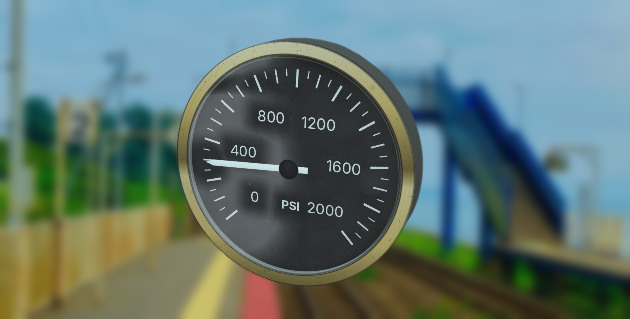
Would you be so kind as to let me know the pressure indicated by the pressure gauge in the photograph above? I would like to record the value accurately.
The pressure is 300 psi
